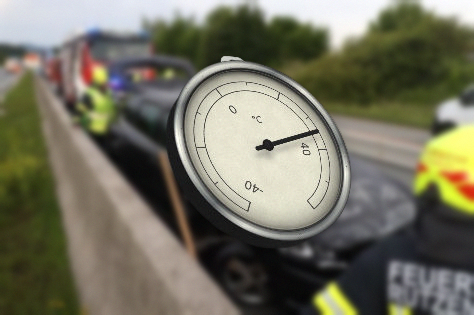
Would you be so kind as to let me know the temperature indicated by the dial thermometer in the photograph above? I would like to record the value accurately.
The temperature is 35 °C
